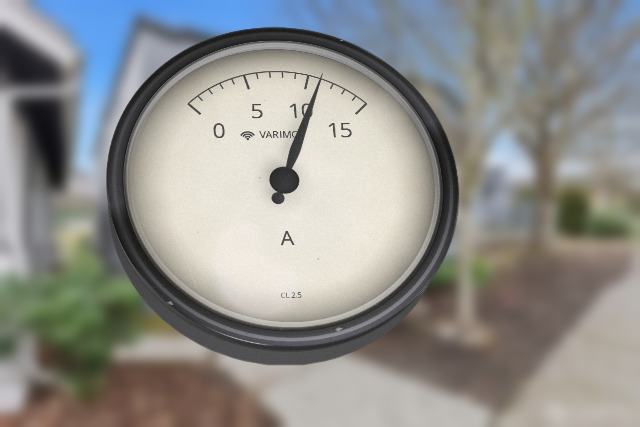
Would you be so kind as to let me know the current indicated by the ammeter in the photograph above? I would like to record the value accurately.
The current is 11 A
